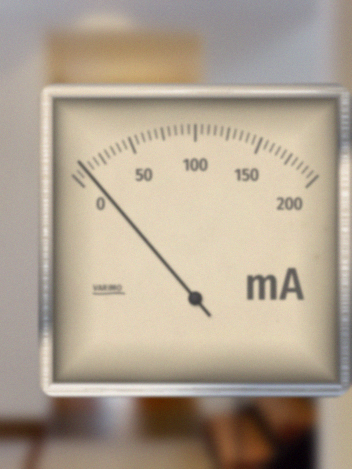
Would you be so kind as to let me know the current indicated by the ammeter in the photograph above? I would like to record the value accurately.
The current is 10 mA
